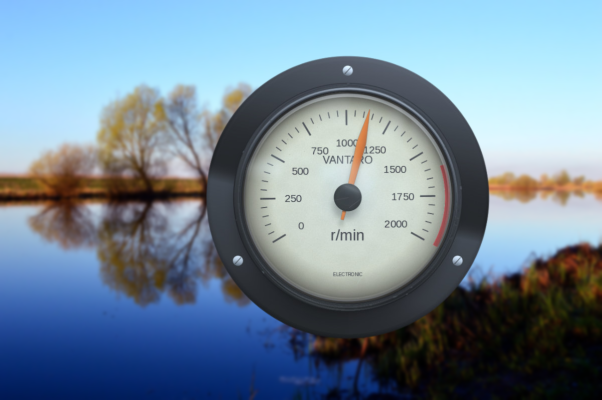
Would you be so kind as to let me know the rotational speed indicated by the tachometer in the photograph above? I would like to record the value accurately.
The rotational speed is 1125 rpm
